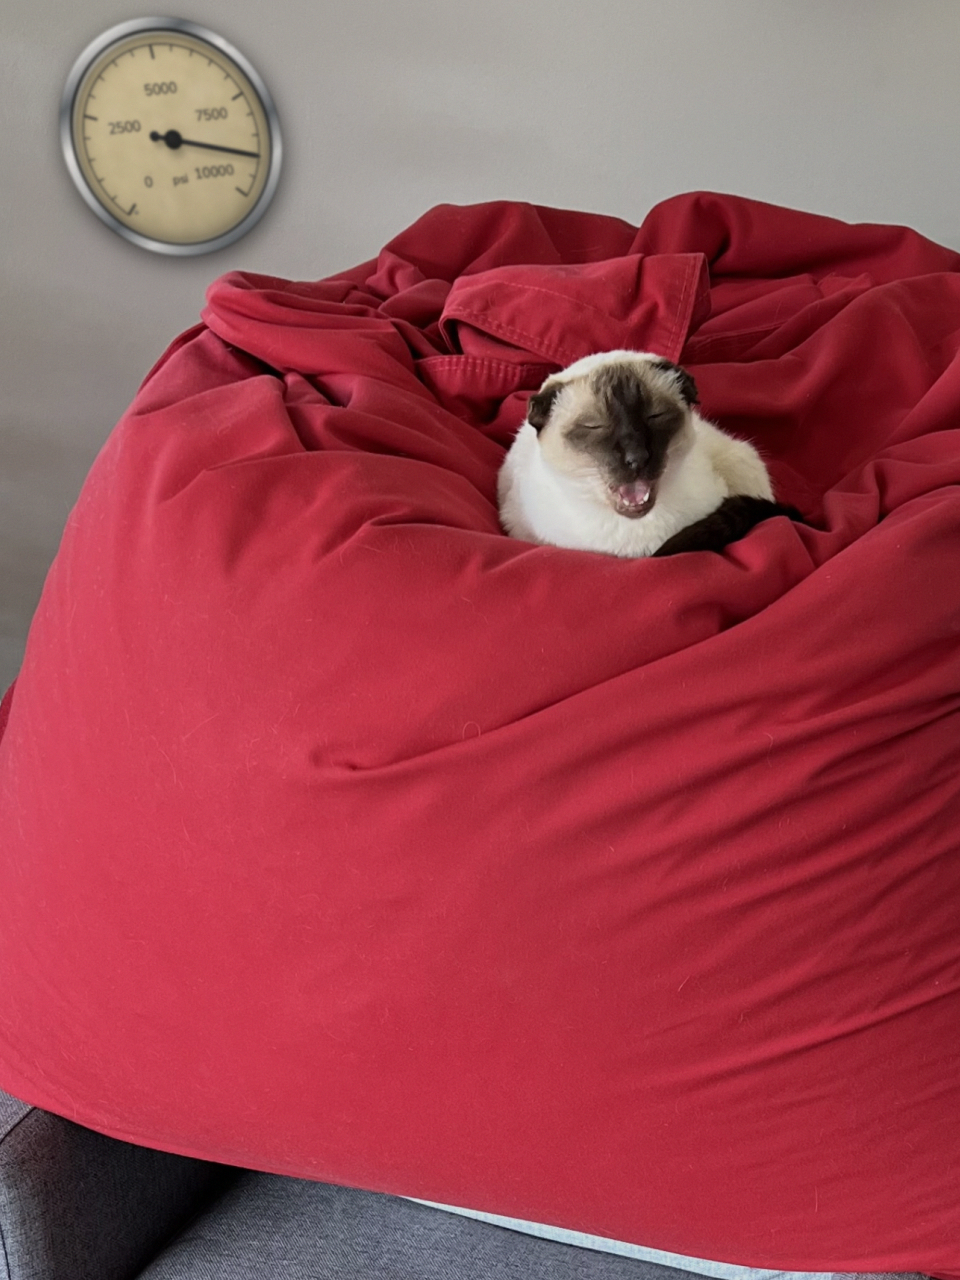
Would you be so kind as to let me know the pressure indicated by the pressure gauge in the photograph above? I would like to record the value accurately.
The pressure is 9000 psi
